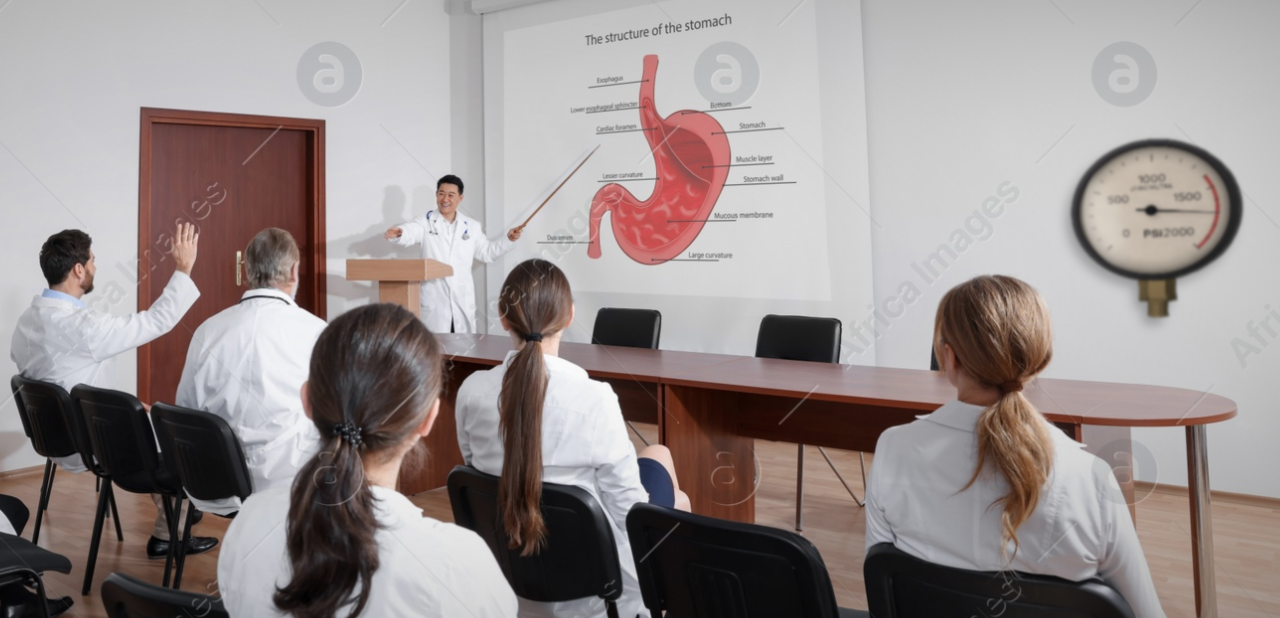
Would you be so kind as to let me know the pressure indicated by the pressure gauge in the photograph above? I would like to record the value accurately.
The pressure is 1700 psi
